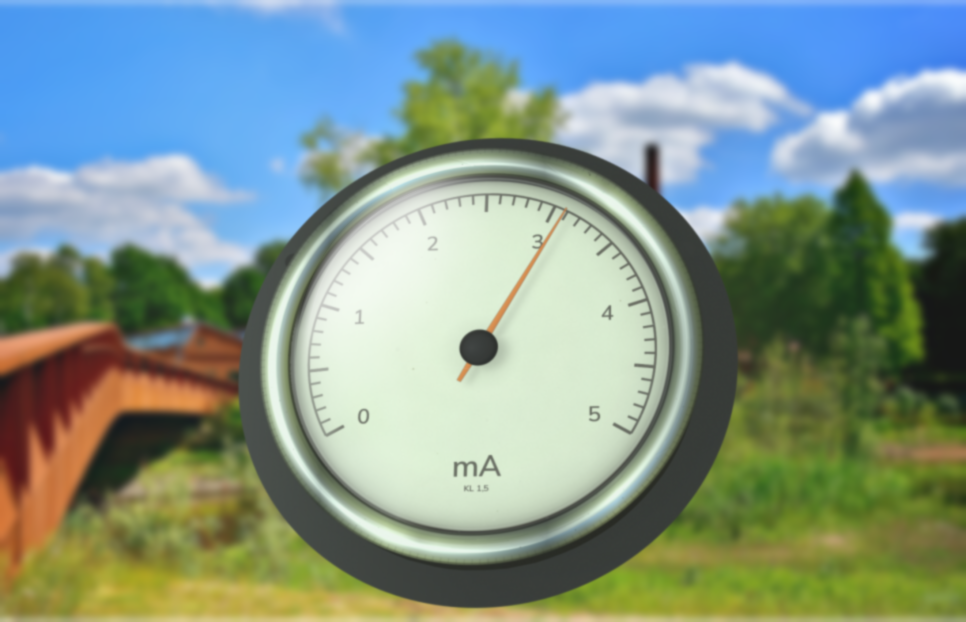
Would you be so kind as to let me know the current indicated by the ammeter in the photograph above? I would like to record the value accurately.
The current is 3.1 mA
